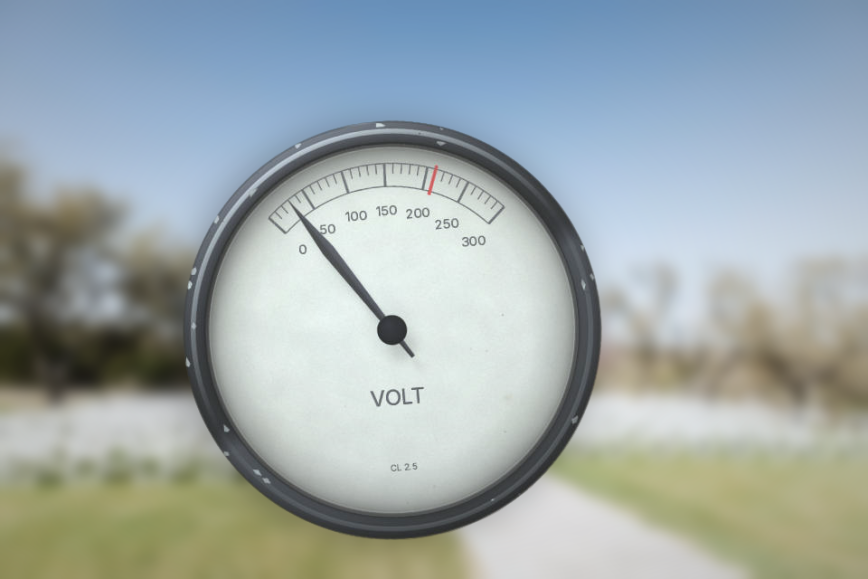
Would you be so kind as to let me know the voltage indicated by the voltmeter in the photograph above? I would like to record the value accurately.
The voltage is 30 V
